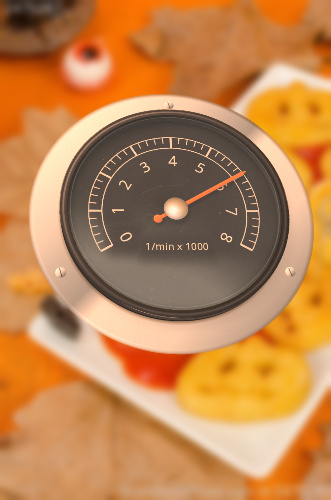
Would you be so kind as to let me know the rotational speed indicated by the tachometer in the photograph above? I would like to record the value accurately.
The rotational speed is 6000 rpm
